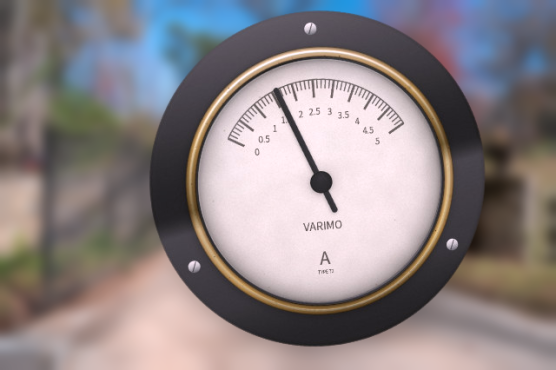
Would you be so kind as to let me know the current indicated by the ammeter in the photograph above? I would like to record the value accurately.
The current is 1.6 A
